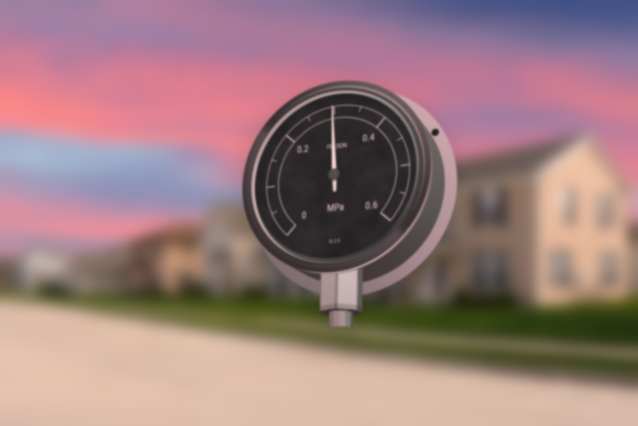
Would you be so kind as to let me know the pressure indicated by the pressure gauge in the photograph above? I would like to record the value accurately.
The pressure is 0.3 MPa
